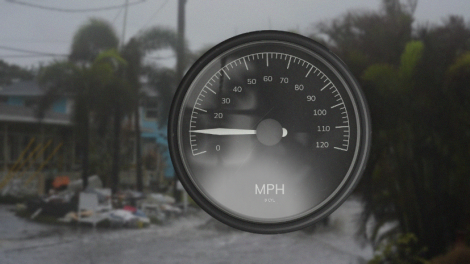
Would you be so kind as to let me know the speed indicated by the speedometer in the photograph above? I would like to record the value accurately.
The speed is 10 mph
